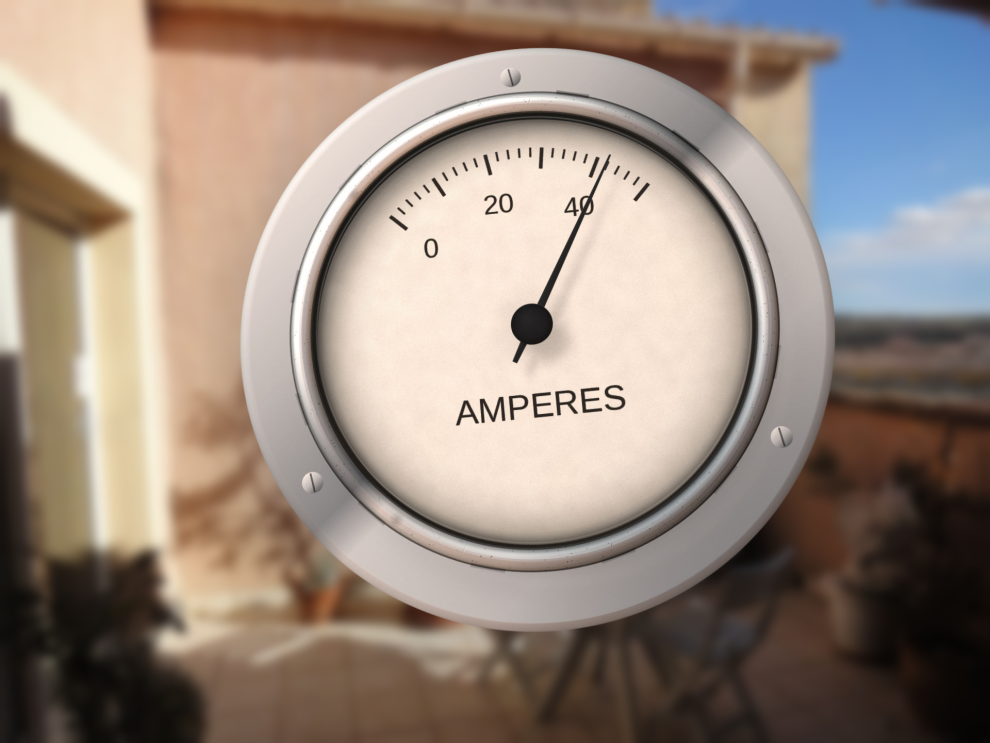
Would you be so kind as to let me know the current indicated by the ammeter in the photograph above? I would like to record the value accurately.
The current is 42 A
